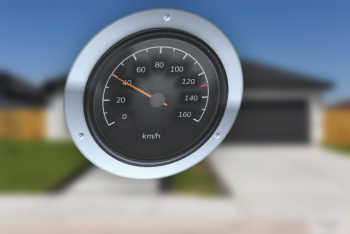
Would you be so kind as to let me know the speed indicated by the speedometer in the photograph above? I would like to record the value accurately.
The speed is 40 km/h
